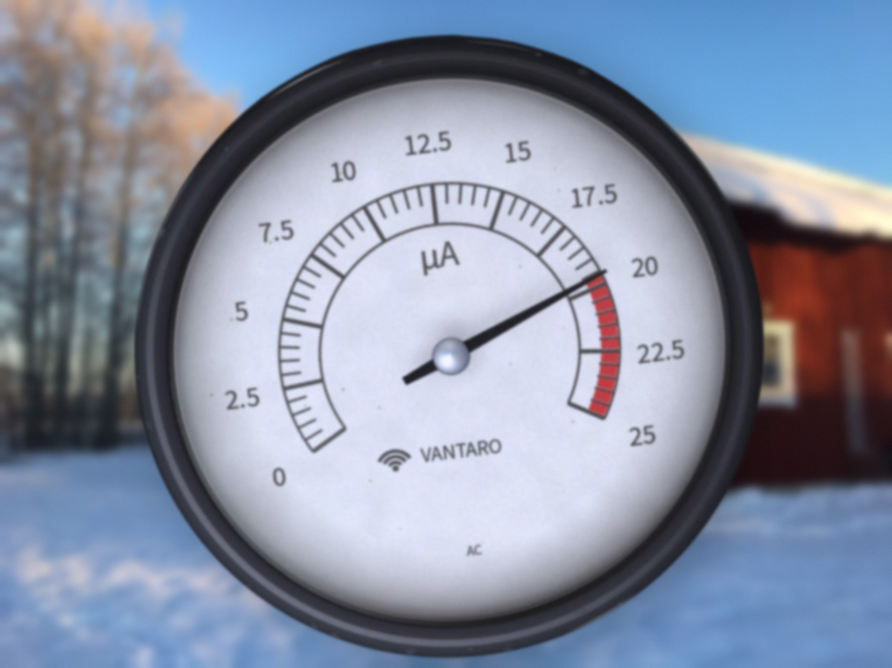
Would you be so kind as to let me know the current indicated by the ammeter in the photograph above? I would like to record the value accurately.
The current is 19.5 µA
